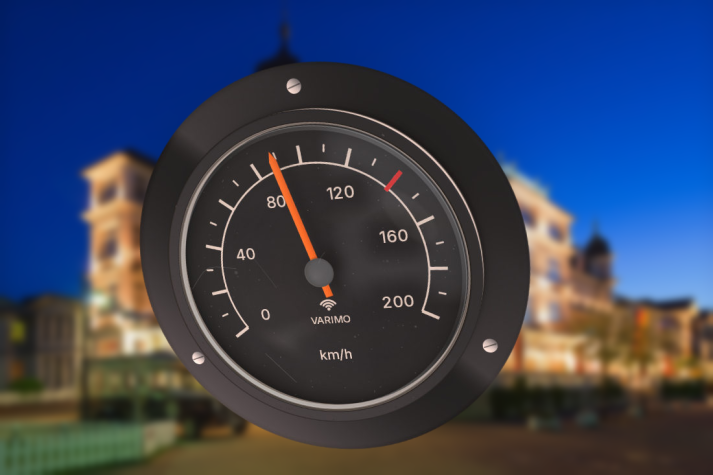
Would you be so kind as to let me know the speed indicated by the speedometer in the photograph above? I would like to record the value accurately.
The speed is 90 km/h
